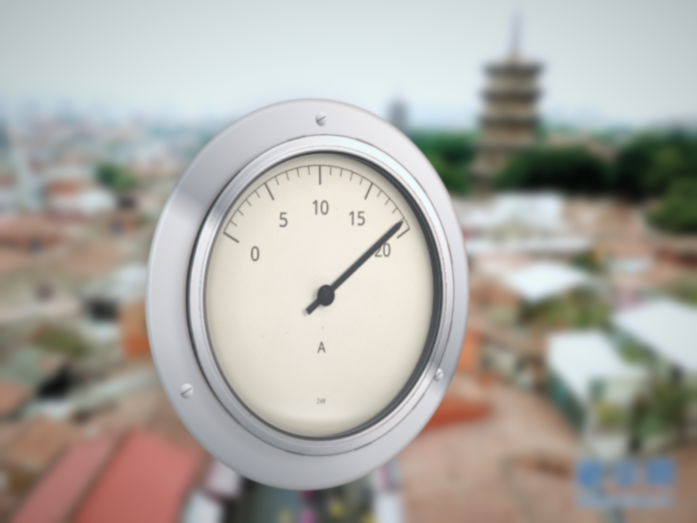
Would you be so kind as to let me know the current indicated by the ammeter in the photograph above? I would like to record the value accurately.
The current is 19 A
